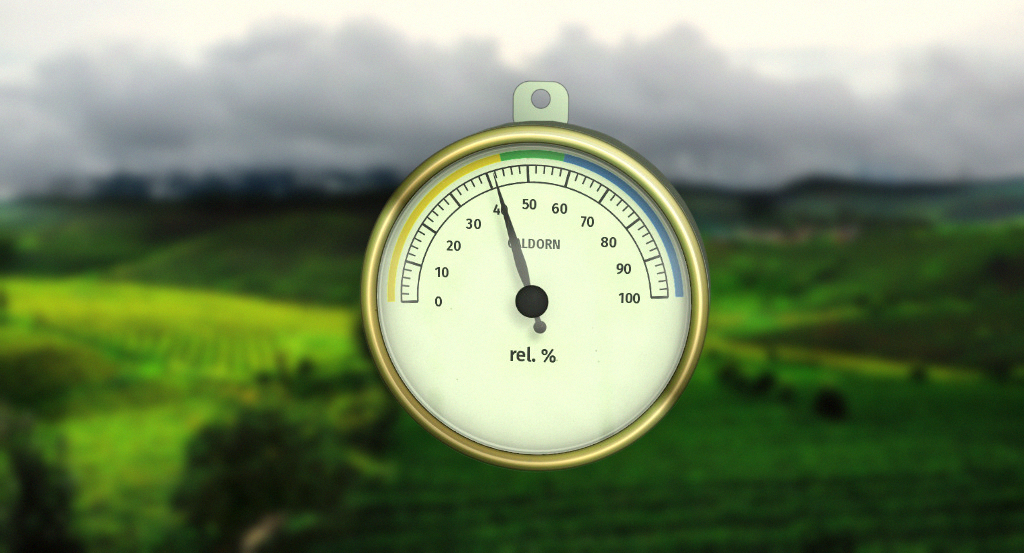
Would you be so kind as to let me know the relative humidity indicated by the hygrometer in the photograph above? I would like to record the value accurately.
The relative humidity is 42 %
